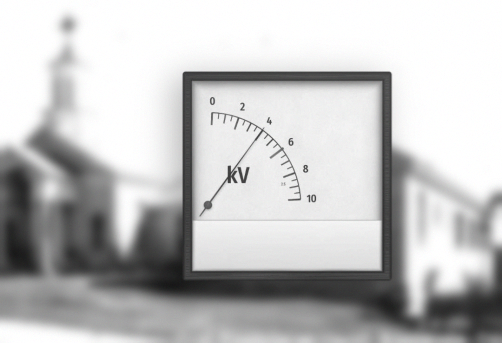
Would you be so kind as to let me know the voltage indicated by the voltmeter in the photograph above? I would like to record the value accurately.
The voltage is 4 kV
